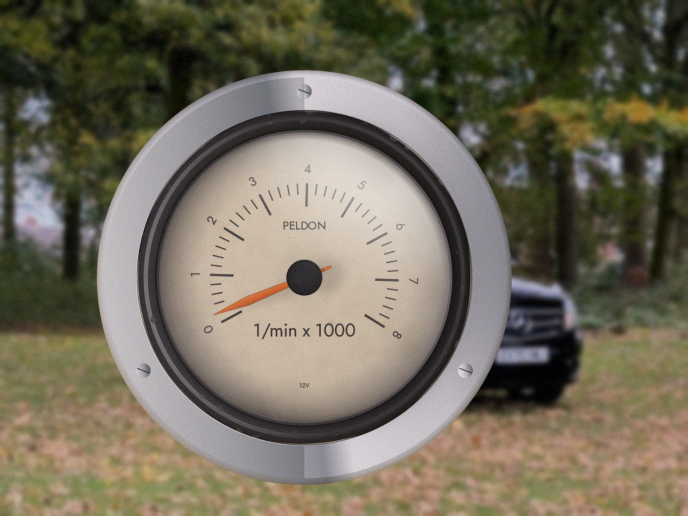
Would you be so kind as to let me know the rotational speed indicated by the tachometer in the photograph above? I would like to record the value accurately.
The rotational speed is 200 rpm
